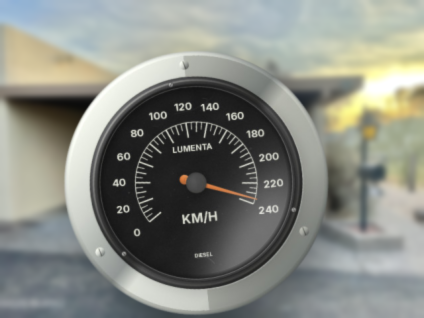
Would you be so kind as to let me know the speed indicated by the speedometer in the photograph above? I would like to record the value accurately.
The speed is 235 km/h
